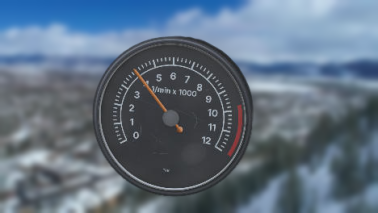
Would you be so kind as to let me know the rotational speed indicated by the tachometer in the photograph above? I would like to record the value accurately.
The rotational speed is 4000 rpm
